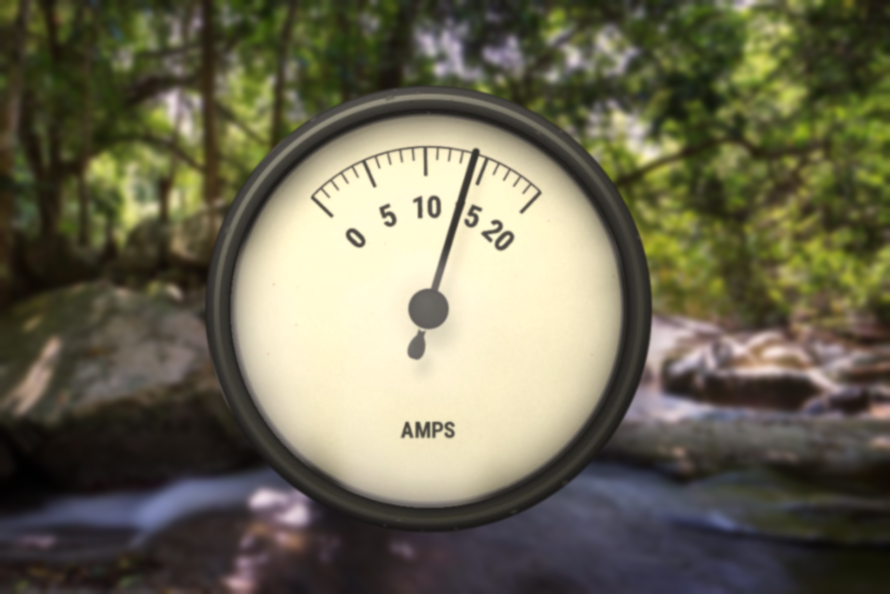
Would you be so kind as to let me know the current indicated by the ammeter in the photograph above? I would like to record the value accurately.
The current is 14 A
